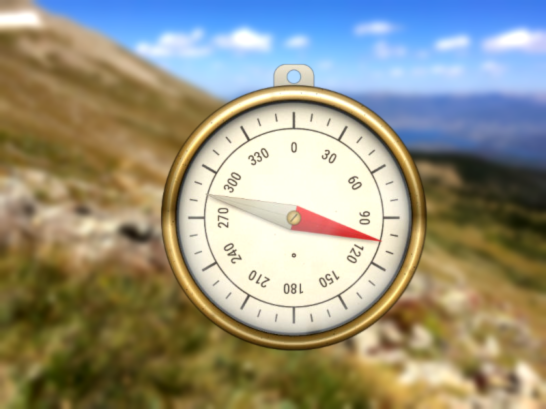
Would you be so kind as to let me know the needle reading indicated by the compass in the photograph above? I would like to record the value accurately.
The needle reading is 105 °
